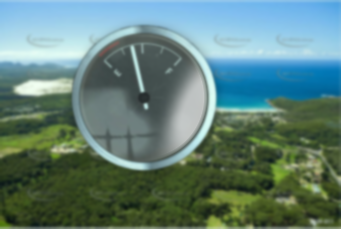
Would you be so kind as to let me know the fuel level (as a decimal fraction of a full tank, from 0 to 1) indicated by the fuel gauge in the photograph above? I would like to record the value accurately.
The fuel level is 0.375
